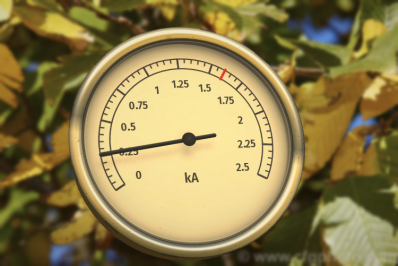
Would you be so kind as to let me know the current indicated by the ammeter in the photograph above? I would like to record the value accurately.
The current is 0.25 kA
